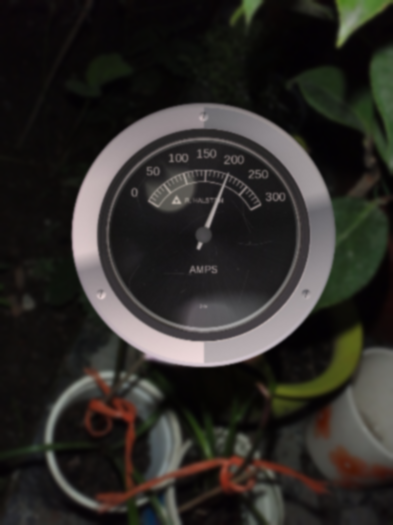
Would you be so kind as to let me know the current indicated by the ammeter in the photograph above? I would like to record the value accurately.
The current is 200 A
